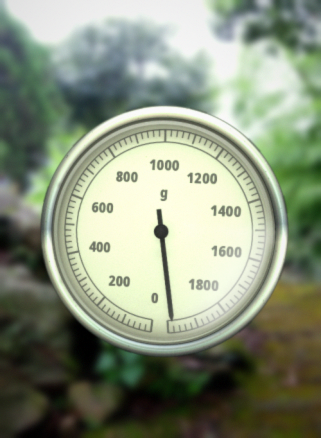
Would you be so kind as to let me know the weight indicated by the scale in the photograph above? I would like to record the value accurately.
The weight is 1980 g
